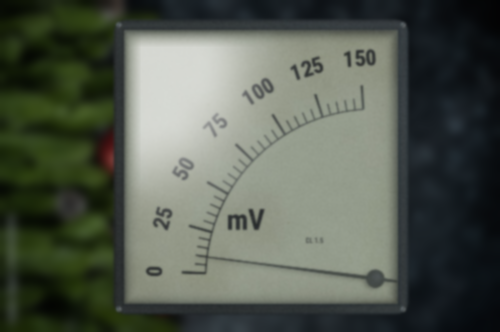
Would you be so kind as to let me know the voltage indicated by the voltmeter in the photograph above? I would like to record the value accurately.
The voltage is 10 mV
